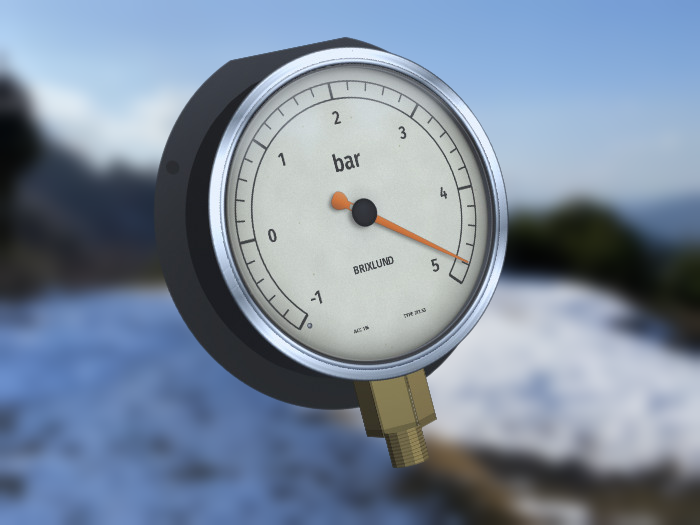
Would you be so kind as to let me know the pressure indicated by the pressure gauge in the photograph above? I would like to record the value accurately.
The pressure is 4.8 bar
